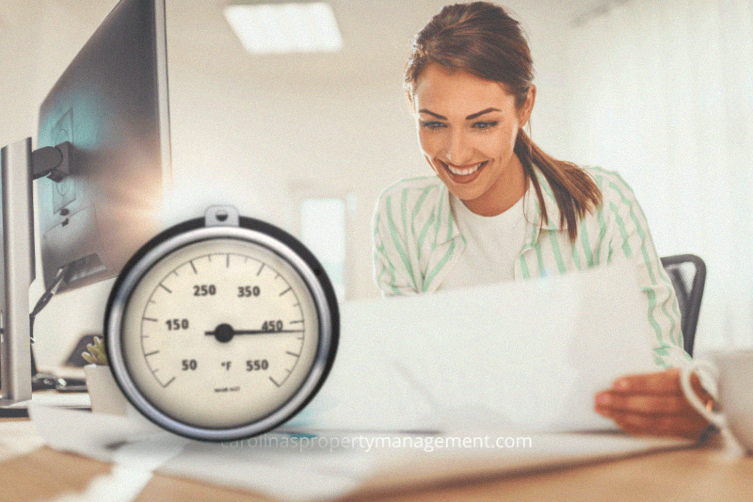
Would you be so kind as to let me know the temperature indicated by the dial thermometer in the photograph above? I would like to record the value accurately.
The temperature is 462.5 °F
